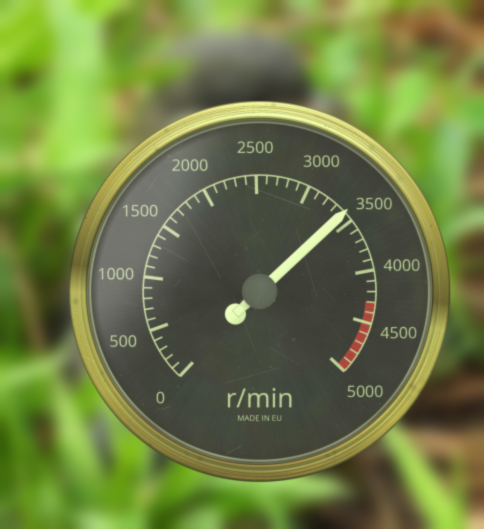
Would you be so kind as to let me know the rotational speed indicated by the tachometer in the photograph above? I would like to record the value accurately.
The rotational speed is 3400 rpm
